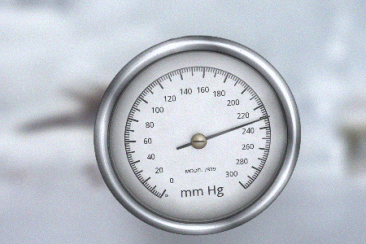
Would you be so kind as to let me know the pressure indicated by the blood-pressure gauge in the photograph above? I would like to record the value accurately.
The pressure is 230 mmHg
